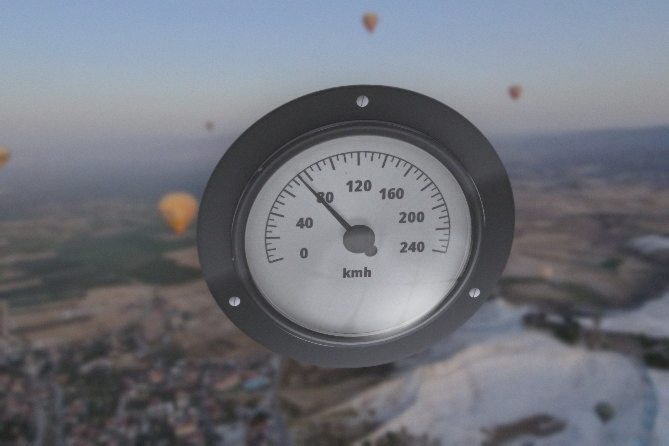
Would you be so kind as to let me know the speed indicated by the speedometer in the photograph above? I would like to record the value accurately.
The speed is 75 km/h
